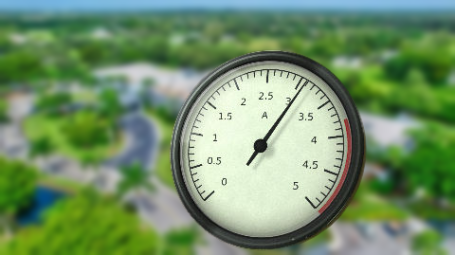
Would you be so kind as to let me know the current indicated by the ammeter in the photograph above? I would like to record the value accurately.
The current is 3.1 A
